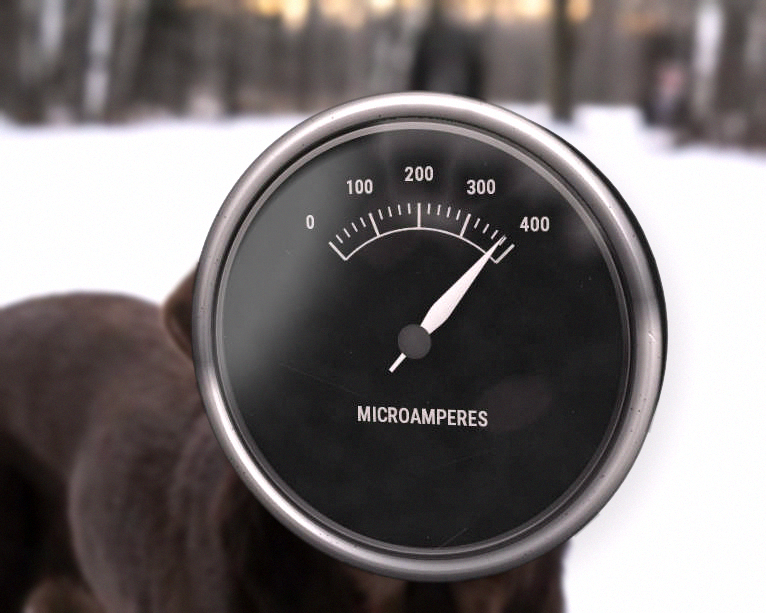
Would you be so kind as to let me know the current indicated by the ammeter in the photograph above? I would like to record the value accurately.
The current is 380 µA
